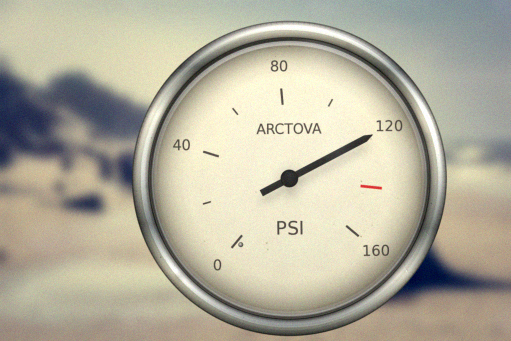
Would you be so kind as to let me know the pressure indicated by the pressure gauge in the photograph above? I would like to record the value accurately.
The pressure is 120 psi
